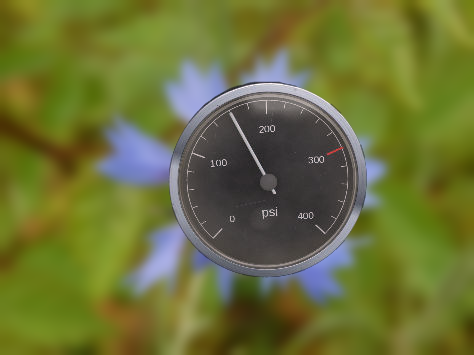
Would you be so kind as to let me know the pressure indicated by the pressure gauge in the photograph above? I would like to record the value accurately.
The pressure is 160 psi
